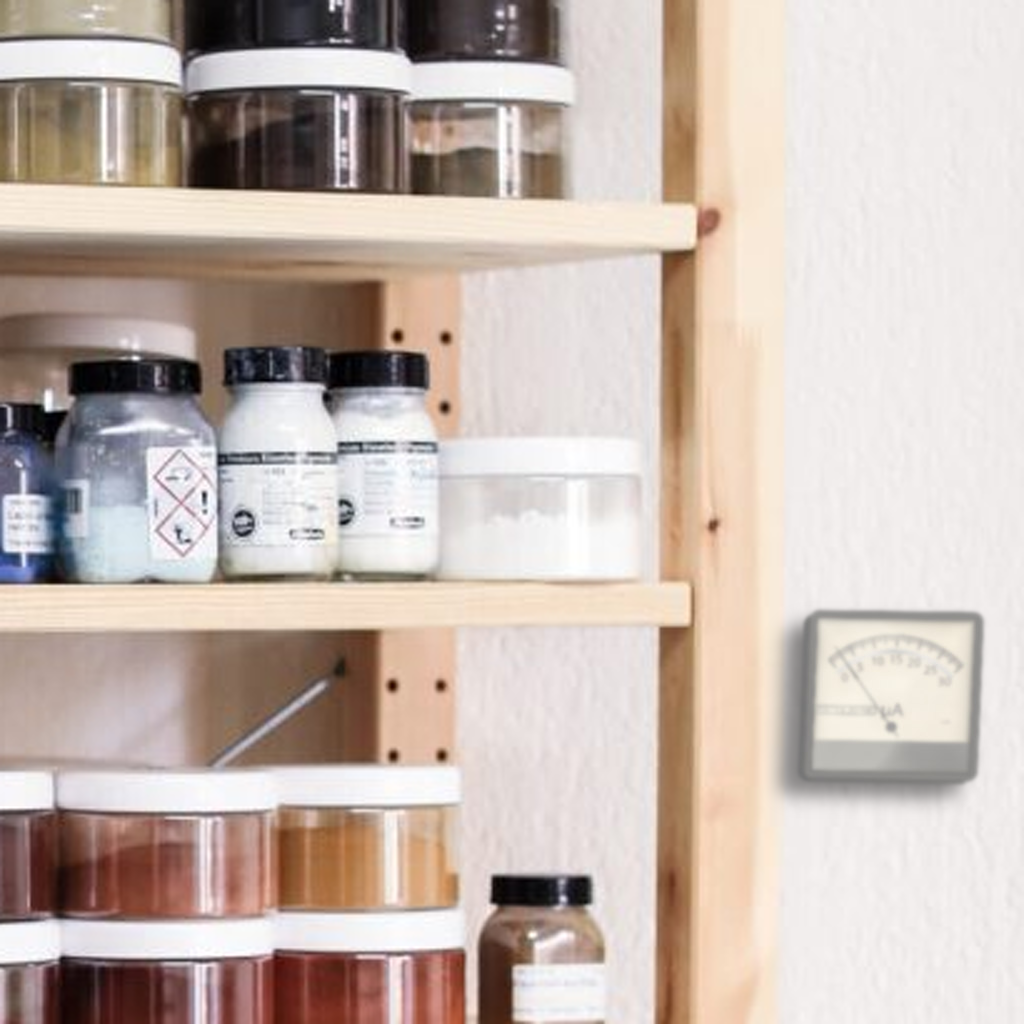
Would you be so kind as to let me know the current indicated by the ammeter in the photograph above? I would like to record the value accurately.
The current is 2.5 µA
